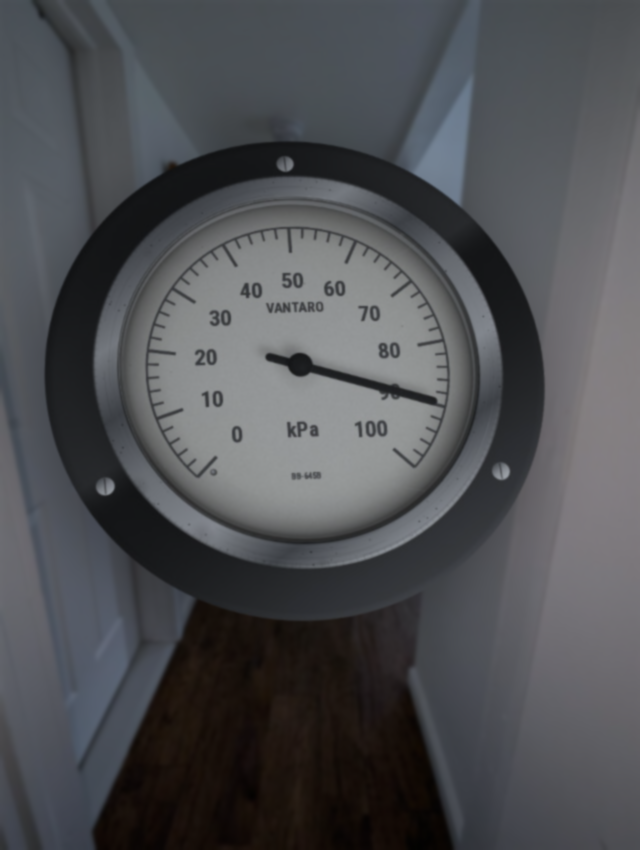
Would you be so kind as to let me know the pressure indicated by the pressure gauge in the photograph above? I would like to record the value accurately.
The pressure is 90 kPa
